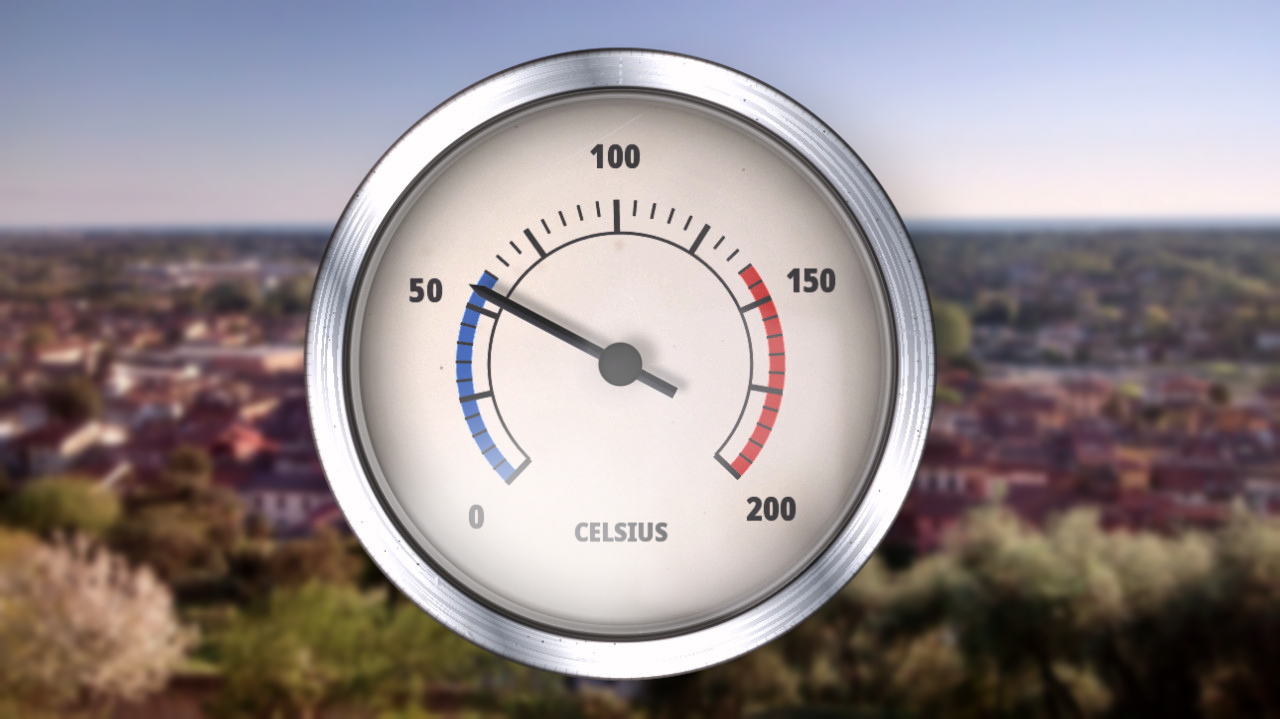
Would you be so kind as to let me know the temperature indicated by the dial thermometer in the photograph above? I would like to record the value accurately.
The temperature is 55 °C
